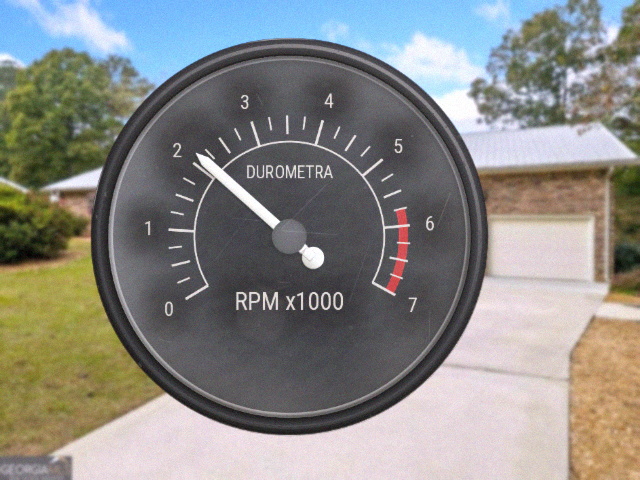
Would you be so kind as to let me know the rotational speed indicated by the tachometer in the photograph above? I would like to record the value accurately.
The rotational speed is 2125 rpm
